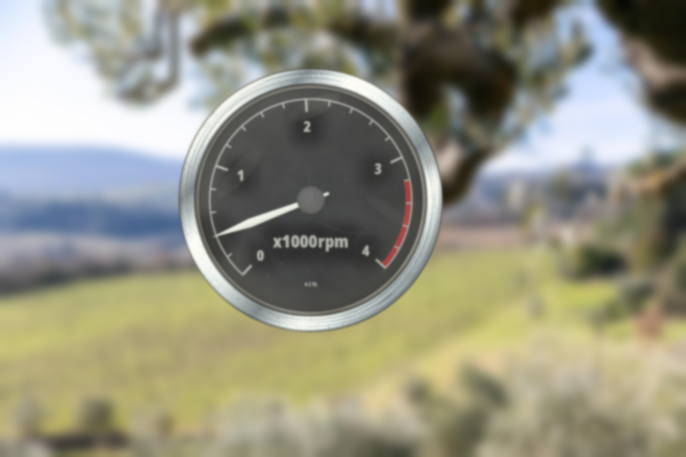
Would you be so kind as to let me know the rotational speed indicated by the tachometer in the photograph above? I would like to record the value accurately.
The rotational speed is 400 rpm
